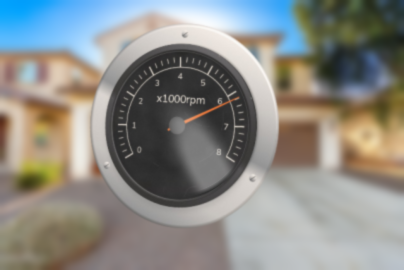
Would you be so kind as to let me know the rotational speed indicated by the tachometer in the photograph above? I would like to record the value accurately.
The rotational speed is 6200 rpm
